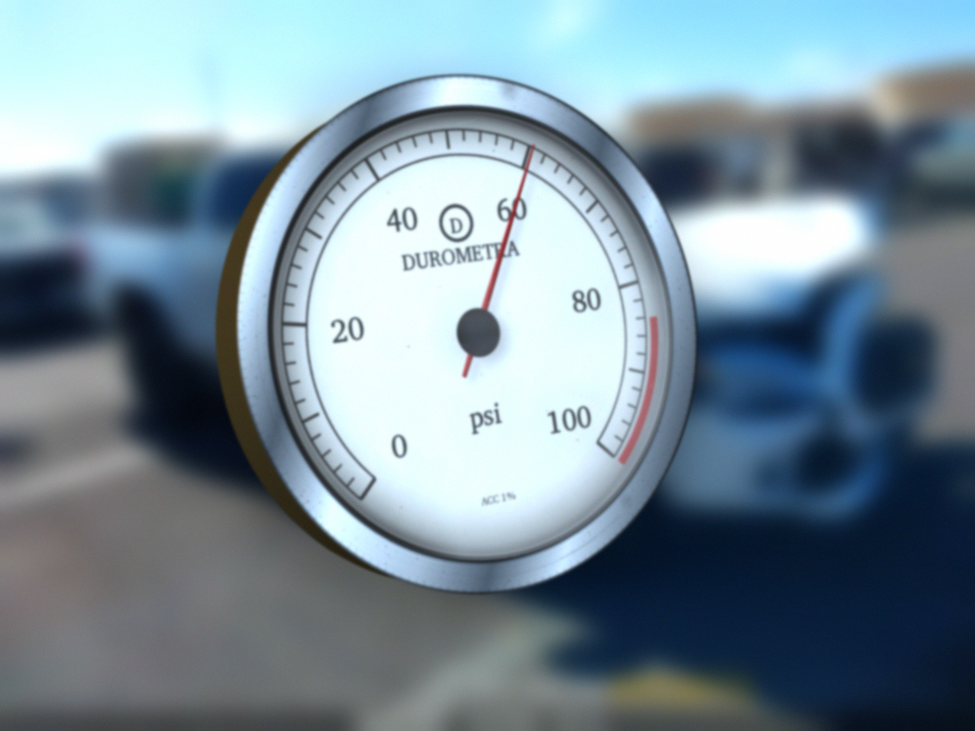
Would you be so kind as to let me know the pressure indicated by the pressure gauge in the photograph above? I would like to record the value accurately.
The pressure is 60 psi
